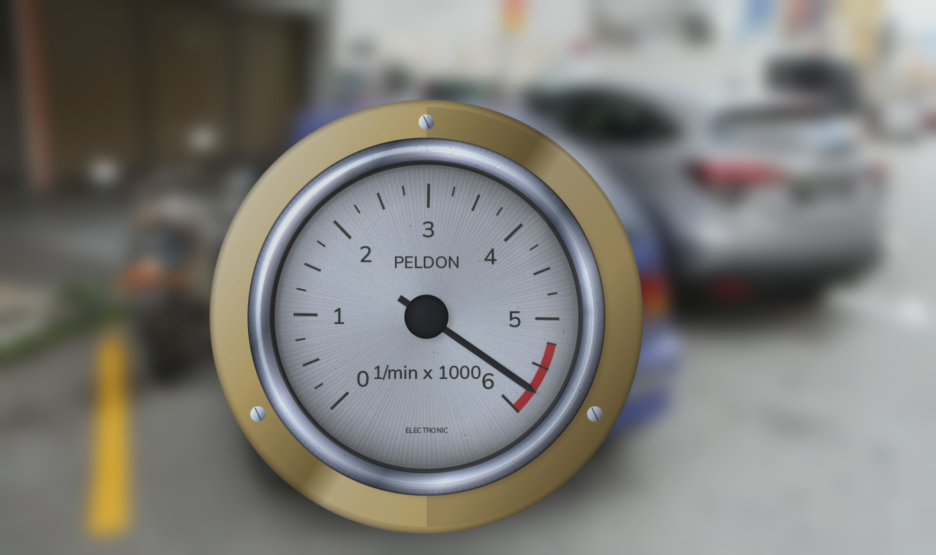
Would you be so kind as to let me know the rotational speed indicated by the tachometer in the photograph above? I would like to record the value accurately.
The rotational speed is 5750 rpm
